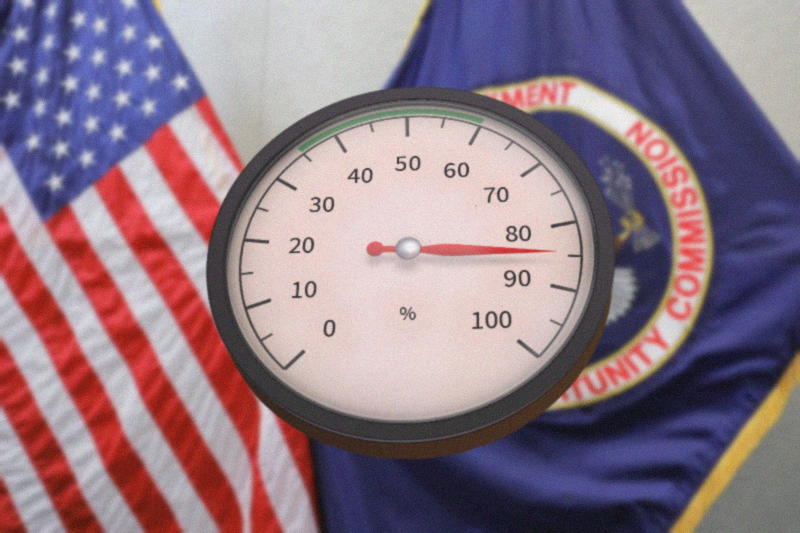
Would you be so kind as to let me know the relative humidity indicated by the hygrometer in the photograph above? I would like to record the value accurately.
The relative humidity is 85 %
